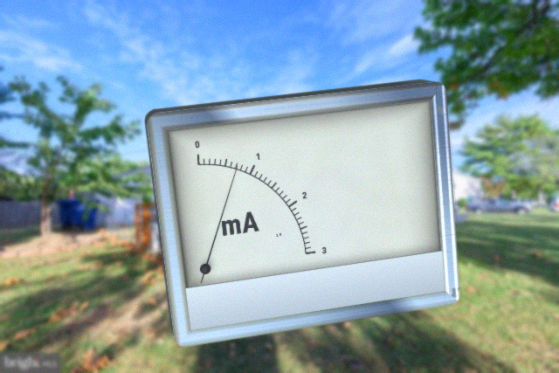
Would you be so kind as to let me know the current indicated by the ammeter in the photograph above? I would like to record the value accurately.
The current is 0.7 mA
